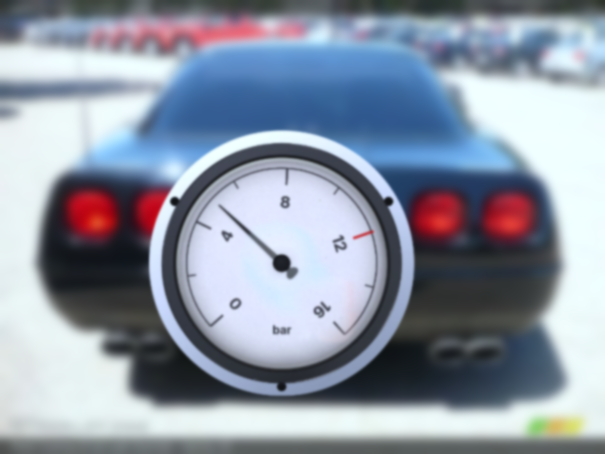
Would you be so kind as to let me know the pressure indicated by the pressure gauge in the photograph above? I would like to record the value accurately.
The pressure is 5 bar
